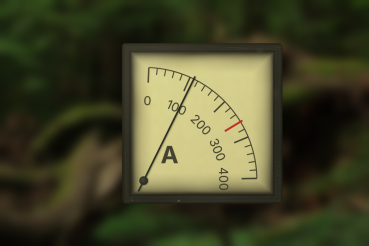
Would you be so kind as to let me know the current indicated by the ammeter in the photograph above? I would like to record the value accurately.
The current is 110 A
